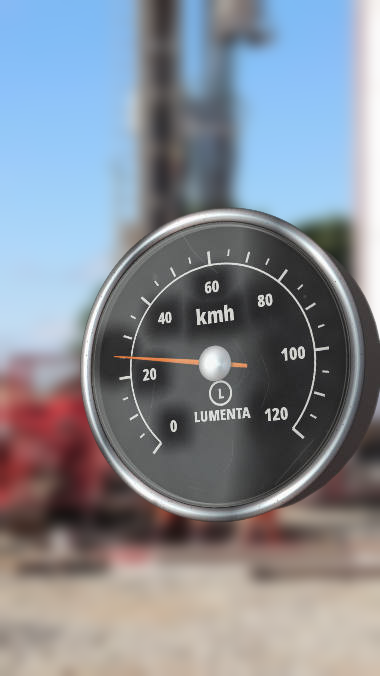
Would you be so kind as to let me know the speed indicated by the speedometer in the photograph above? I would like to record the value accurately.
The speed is 25 km/h
